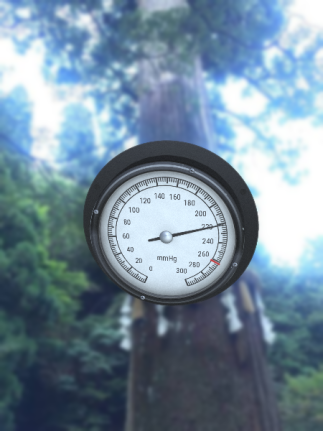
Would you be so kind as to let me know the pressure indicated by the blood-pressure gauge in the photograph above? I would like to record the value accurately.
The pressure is 220 mmHg
